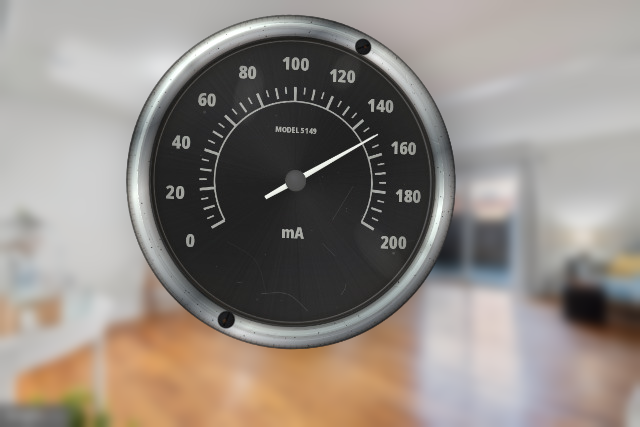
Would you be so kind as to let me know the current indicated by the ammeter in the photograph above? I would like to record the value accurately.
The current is 150 mA
